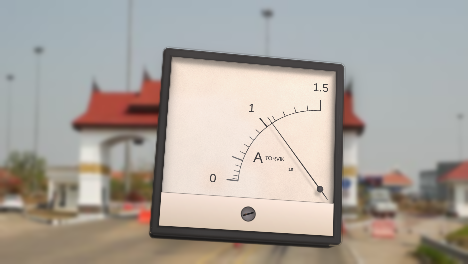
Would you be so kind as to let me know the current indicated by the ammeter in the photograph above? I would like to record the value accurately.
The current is 1.05 A
